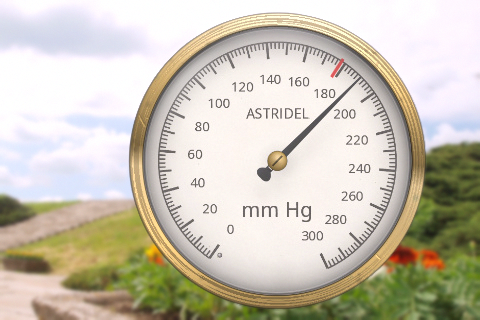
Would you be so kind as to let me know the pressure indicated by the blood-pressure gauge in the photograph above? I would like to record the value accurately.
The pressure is 190 mmHg
